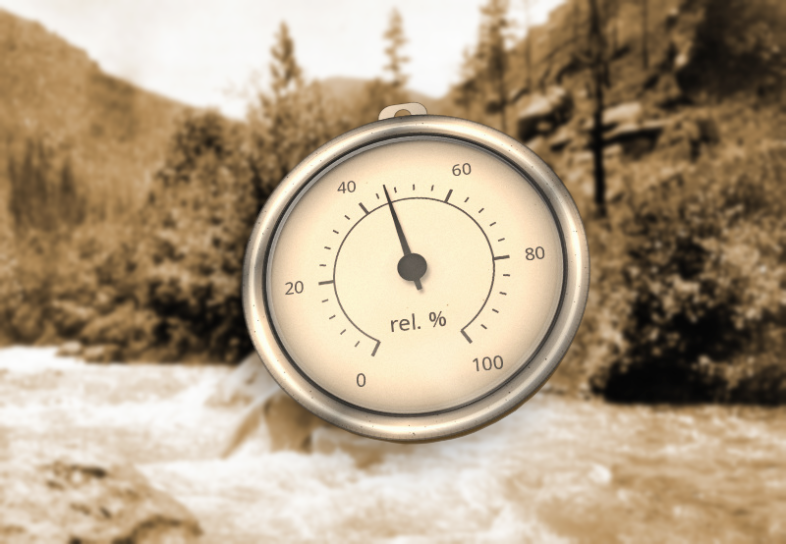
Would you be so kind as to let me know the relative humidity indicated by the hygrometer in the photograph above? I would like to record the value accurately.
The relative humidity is 46 %
